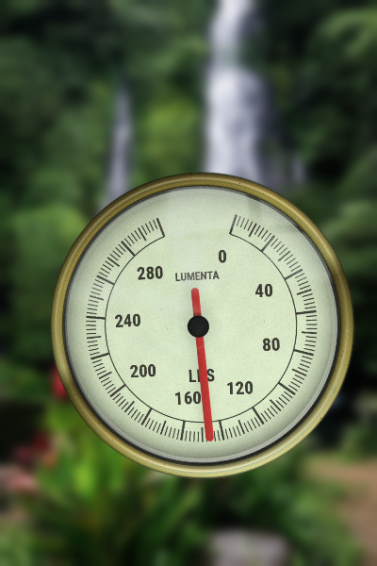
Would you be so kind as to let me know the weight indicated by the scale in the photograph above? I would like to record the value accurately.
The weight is 146 lb
